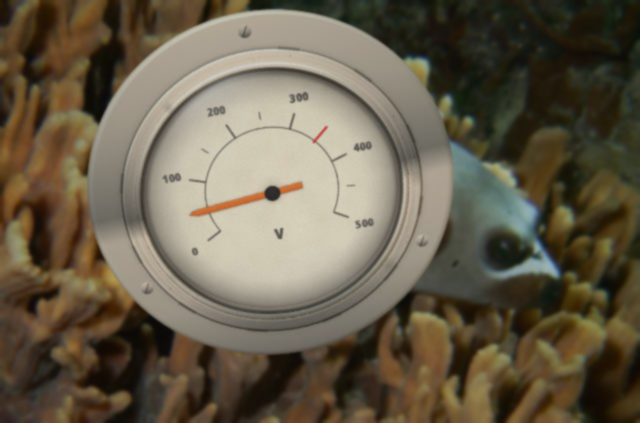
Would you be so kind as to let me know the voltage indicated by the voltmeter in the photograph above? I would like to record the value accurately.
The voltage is 50 V
